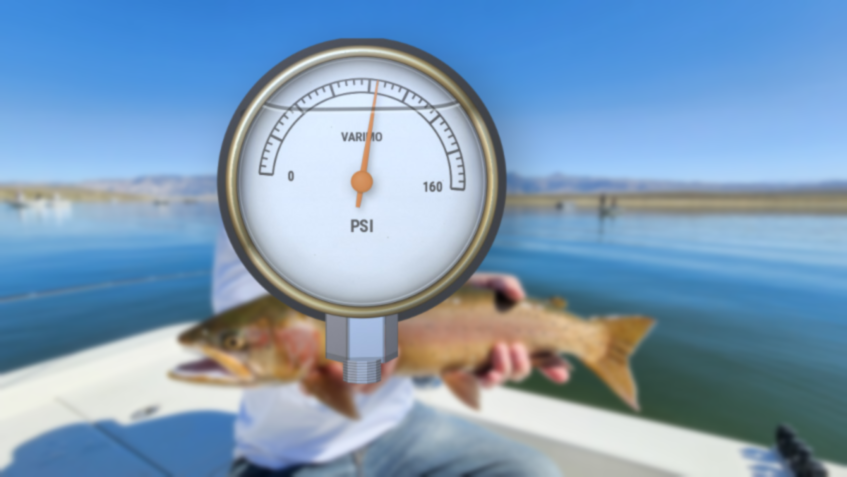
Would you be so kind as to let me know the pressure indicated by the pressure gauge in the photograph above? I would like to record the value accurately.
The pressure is 84 psi
